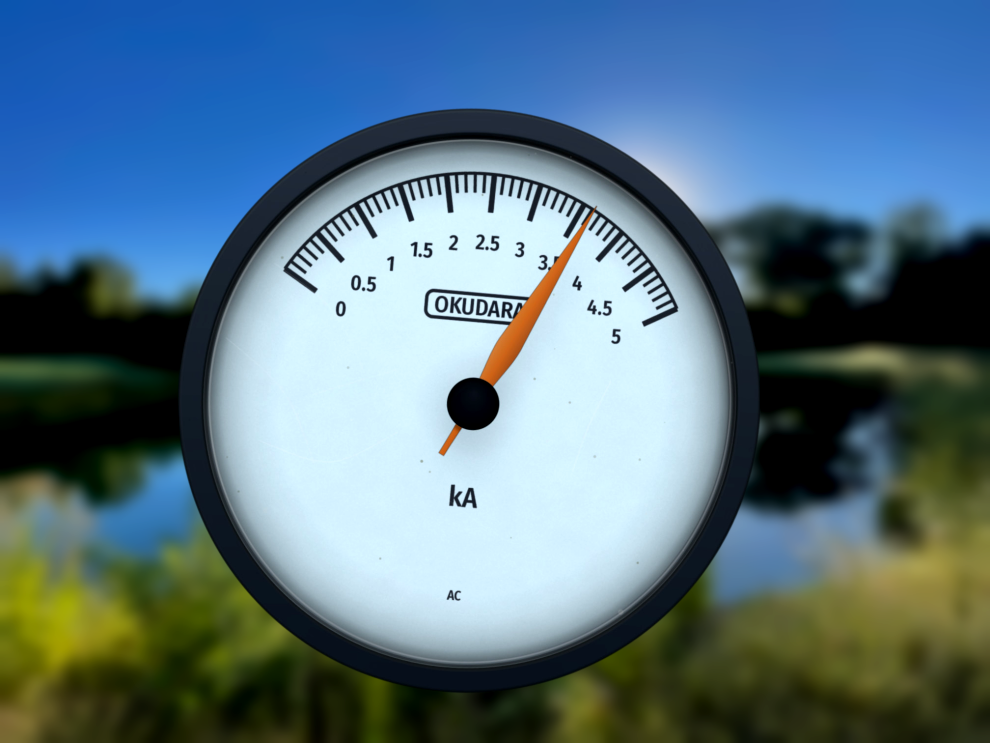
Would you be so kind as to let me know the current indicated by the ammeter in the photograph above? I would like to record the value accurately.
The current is 3.6 kA
